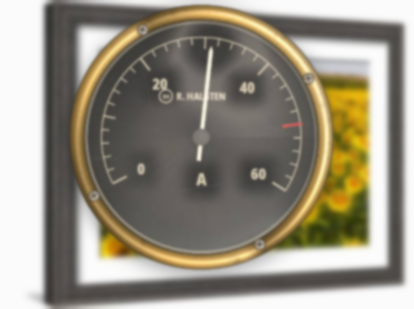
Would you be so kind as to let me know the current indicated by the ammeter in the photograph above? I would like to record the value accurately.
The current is 31 A
